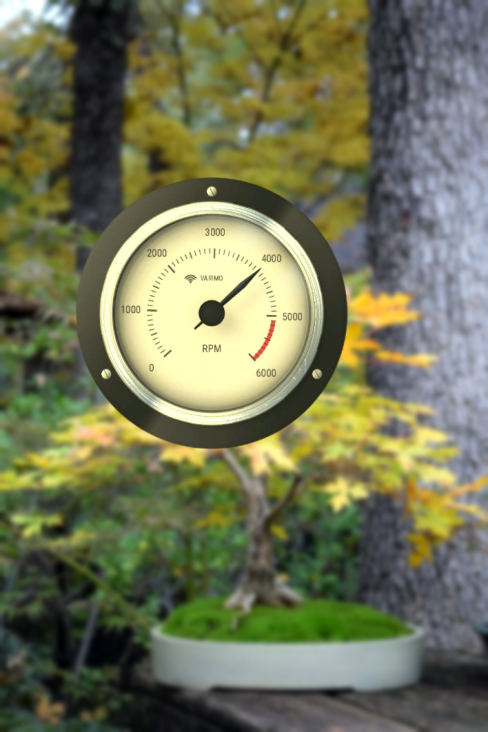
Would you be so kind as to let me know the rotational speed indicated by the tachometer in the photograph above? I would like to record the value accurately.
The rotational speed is 4000 rpm
